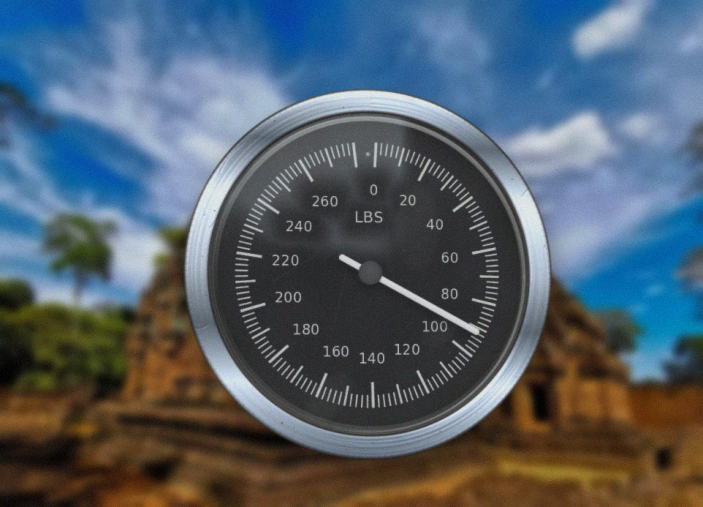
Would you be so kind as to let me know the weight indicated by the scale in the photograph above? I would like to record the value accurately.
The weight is 92 lb
